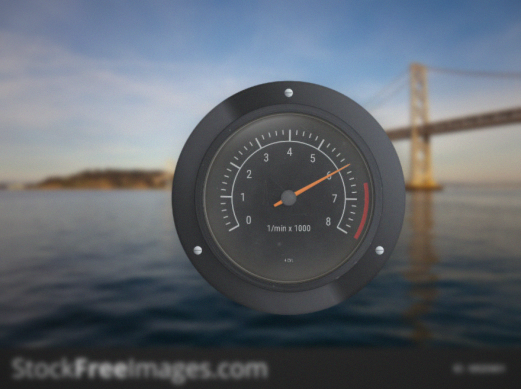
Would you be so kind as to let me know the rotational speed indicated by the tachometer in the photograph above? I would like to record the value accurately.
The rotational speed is 6000 rpm
